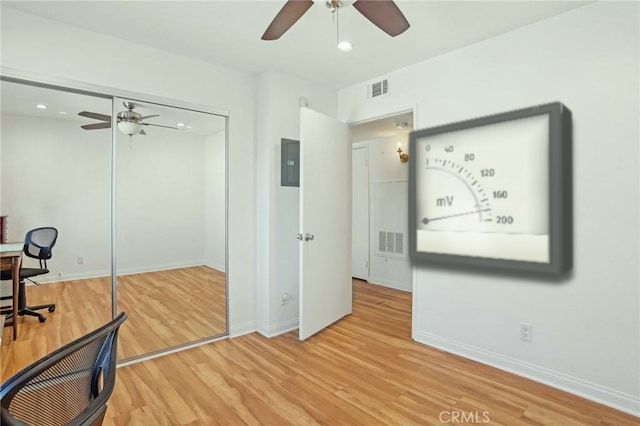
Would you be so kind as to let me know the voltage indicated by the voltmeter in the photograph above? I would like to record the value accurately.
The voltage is 180 mV
